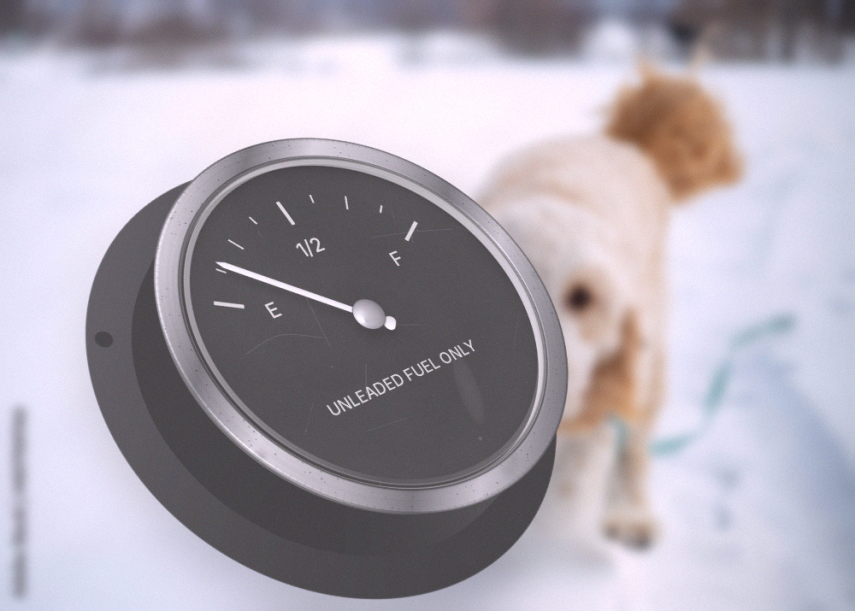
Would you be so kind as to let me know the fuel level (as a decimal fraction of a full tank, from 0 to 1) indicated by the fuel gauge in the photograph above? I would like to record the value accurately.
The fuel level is 0.125
